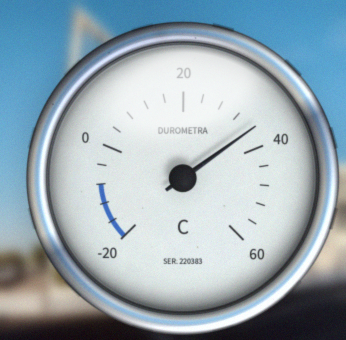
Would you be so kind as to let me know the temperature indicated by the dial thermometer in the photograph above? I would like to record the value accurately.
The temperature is 36 °C
